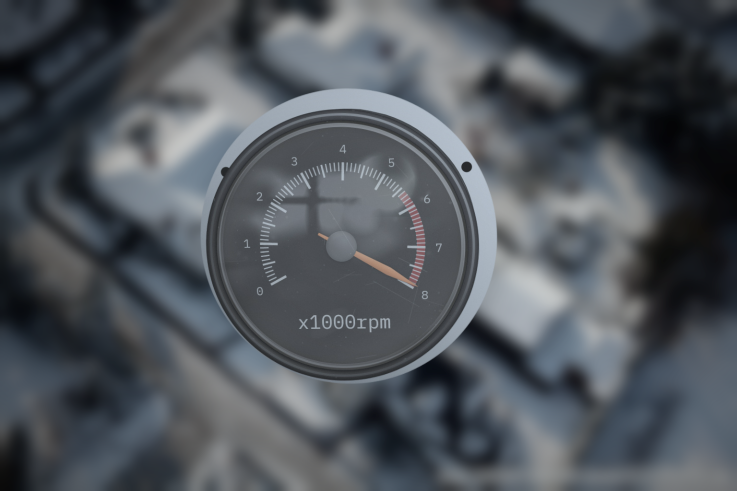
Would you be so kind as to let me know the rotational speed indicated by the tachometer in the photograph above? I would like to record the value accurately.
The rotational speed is 7900 rpm
